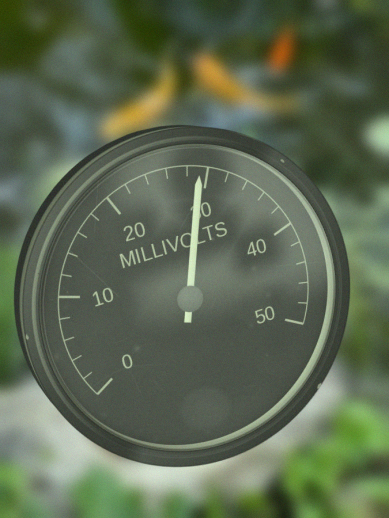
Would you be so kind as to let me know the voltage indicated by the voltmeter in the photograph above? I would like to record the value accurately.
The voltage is 29 mV
